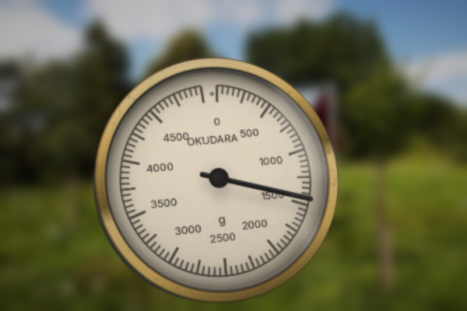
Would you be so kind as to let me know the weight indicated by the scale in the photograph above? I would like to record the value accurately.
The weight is 1450 g
